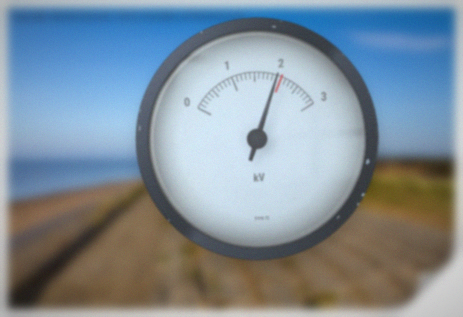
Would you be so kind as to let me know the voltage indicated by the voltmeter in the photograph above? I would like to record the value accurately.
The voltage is 2 kV
